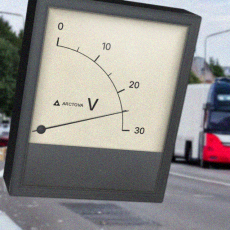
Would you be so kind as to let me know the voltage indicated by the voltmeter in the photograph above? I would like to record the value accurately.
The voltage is 25 V
